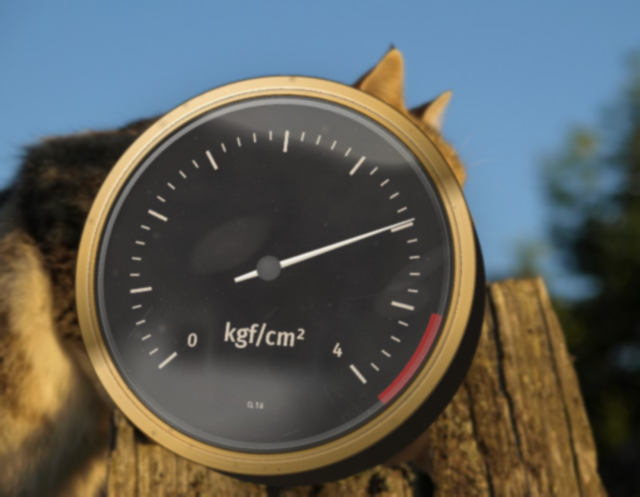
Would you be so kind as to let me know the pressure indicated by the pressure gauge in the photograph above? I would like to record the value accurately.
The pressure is 3 kg/cm²
